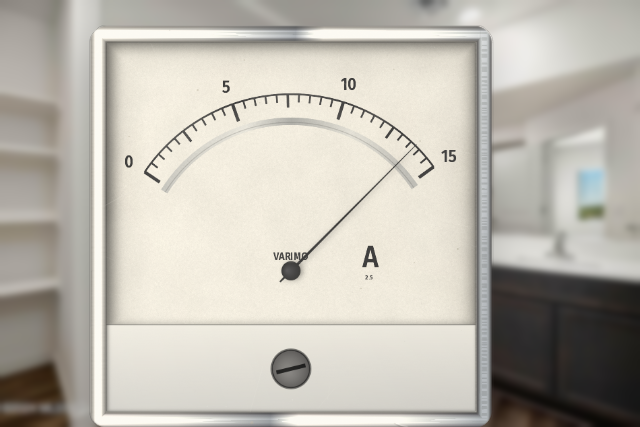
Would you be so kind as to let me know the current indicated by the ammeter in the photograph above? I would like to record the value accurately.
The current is 13.75 A
